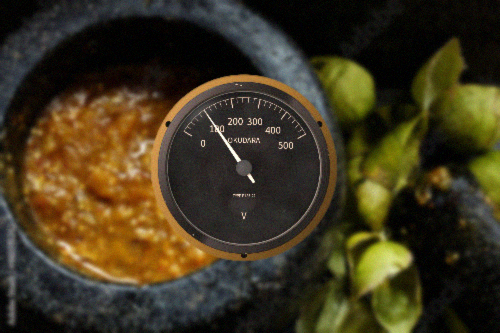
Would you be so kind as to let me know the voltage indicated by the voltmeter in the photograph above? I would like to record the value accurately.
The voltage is 100 V
